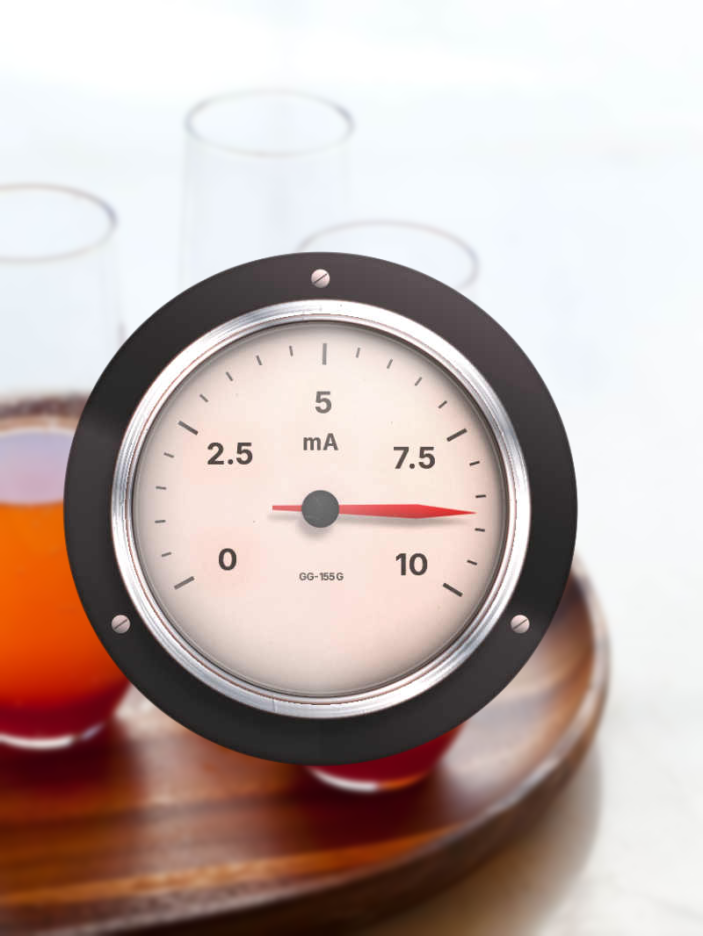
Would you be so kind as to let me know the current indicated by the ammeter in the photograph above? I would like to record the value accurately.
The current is 8.75 mA
